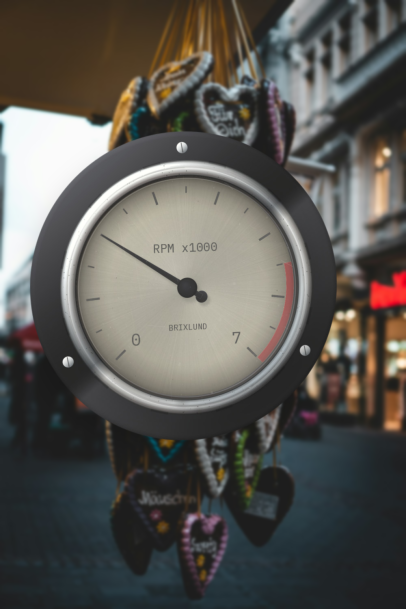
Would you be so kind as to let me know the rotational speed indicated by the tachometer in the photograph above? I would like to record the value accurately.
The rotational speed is 2000 rpm
